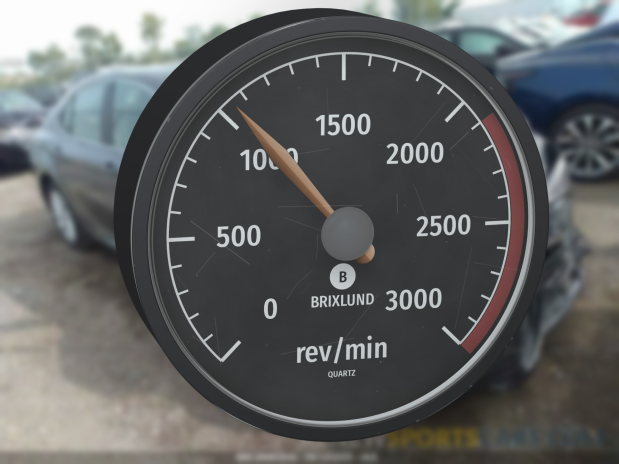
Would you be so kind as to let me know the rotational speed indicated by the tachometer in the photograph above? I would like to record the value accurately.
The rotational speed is 1050 rpm
